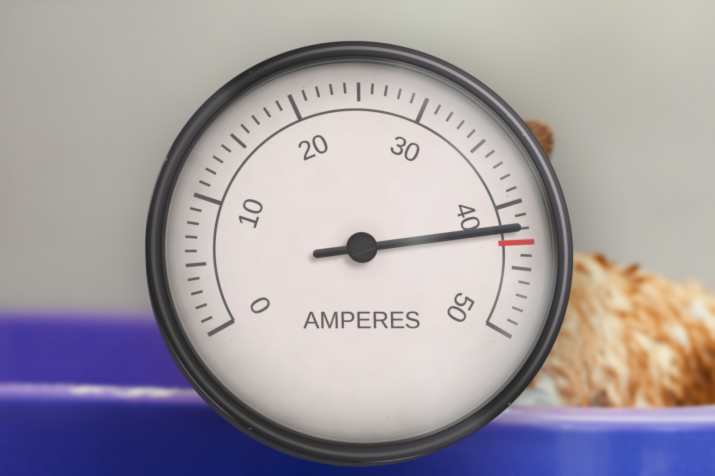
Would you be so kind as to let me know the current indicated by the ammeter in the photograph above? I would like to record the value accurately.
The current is 42 A
